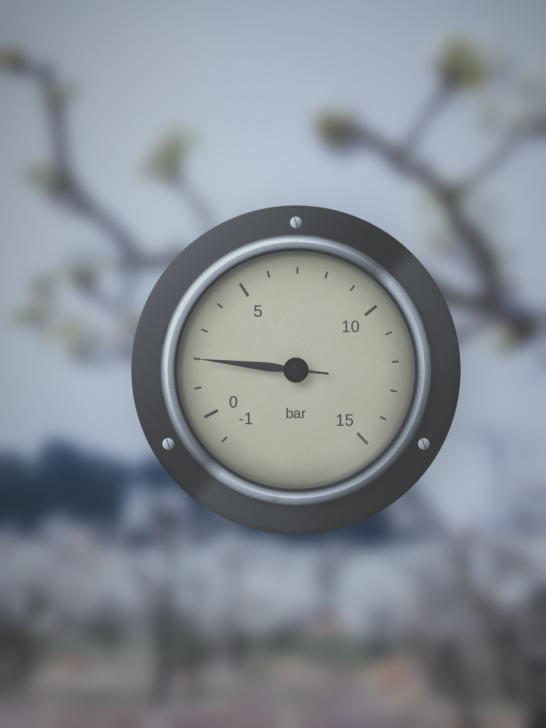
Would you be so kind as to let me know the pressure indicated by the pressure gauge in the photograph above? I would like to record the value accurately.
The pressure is 2 bar
